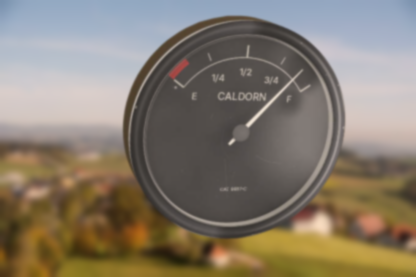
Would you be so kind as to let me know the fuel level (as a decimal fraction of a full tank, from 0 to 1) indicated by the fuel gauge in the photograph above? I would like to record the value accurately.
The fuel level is 0.875
